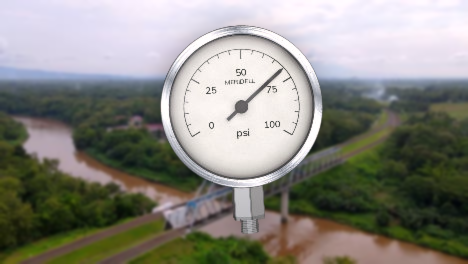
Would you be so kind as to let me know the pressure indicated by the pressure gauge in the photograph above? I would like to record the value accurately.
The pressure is 70 psi
